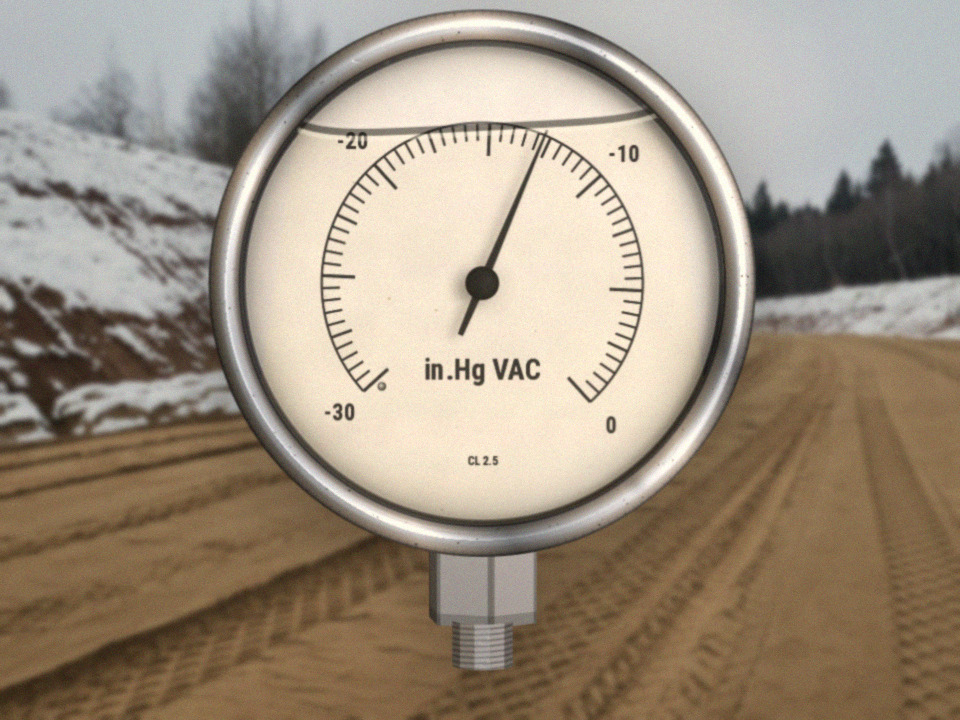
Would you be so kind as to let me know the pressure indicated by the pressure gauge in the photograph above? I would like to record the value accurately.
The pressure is -12.75 inHg
